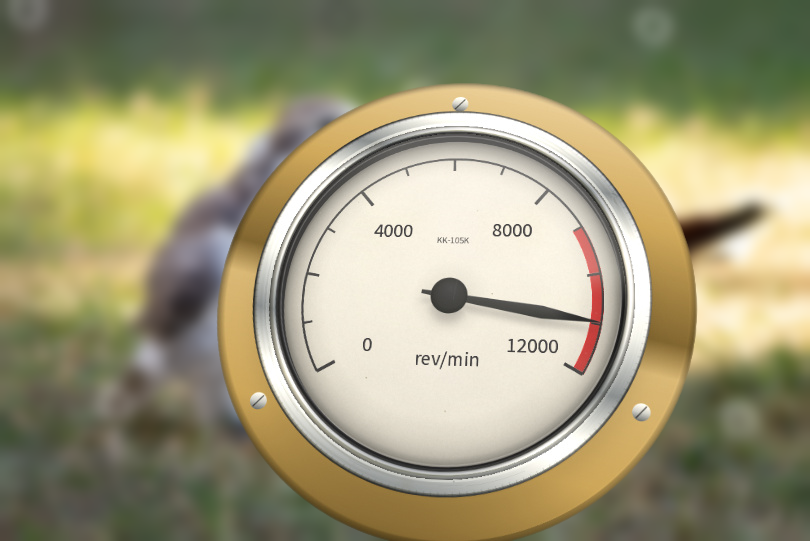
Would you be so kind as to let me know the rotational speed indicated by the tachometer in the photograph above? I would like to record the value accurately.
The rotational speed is 11000 rpm
